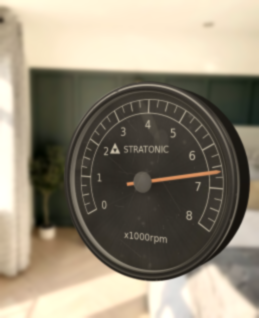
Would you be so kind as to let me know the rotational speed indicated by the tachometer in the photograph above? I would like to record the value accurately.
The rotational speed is 6625 rpm
